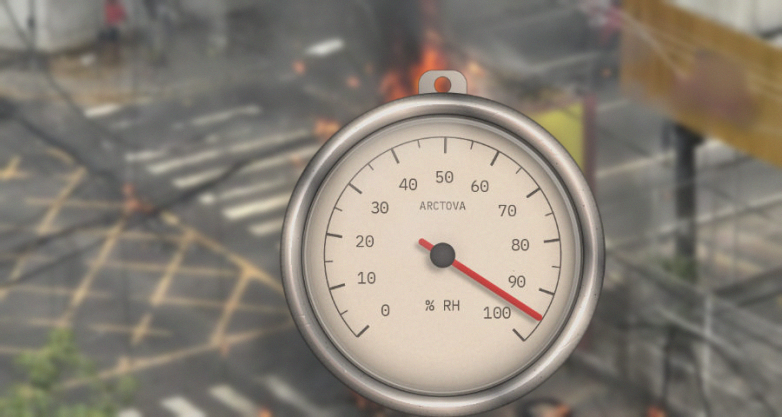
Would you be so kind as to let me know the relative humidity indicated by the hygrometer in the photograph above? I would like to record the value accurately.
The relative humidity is 95 %
